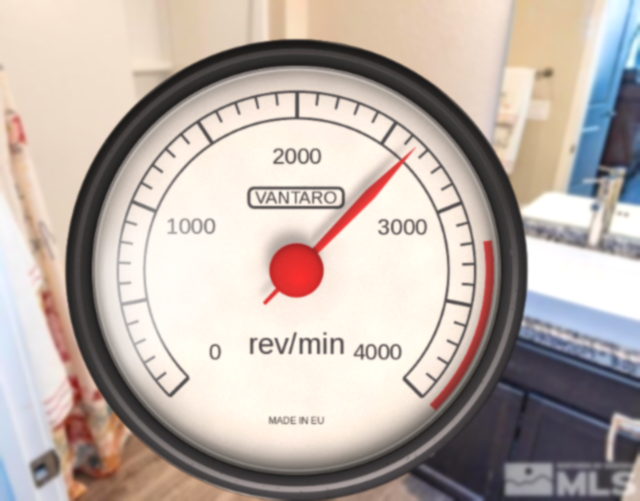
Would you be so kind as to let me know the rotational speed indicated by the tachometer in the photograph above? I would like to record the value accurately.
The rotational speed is 2650 rpm
